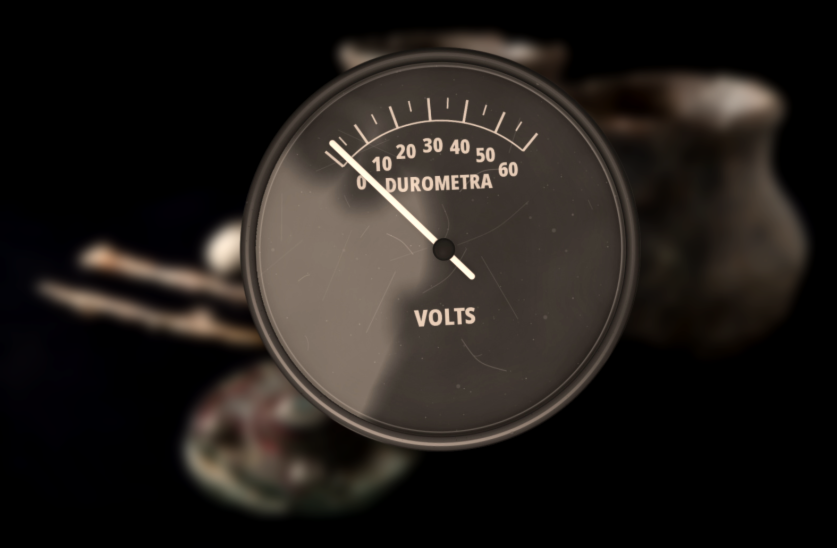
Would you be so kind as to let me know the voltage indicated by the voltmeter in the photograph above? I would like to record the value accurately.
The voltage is 2.5 V
